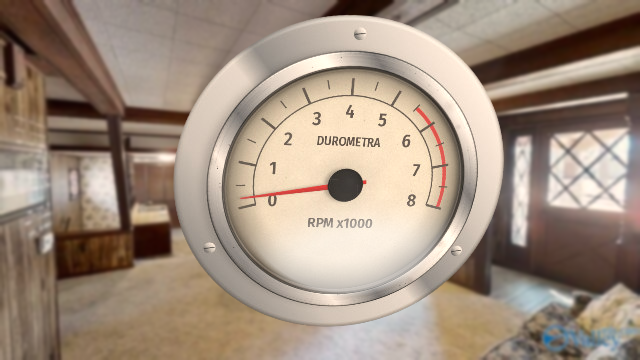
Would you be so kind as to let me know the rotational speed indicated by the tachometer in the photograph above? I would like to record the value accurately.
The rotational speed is 250 rpm
